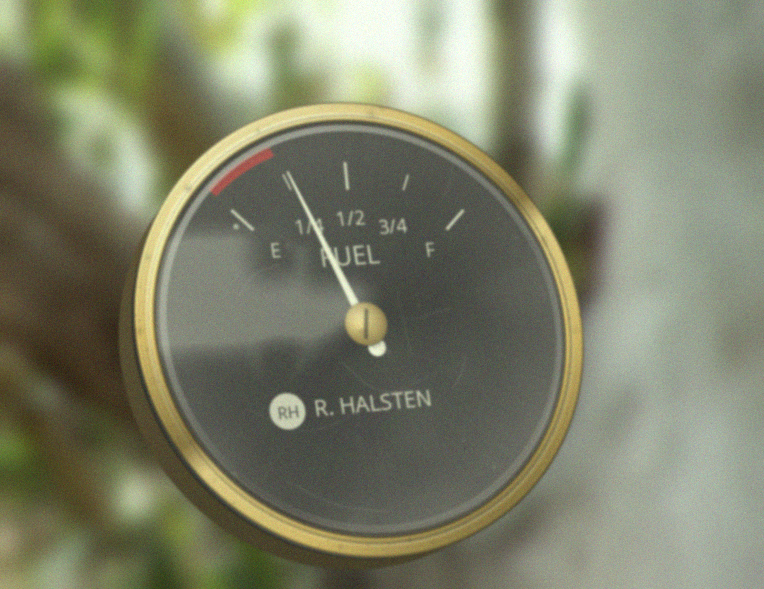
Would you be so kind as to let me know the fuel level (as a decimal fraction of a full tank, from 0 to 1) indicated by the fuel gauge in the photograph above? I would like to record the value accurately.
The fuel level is 0.25
